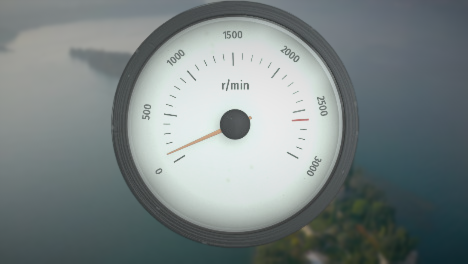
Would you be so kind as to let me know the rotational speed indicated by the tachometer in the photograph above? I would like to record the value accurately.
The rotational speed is 100 rpm
